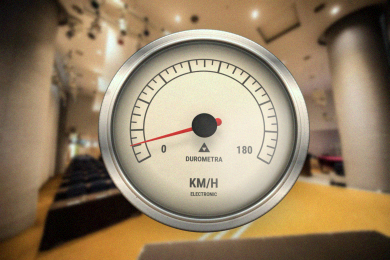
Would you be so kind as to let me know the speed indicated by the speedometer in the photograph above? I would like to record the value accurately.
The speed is 10 km/h
